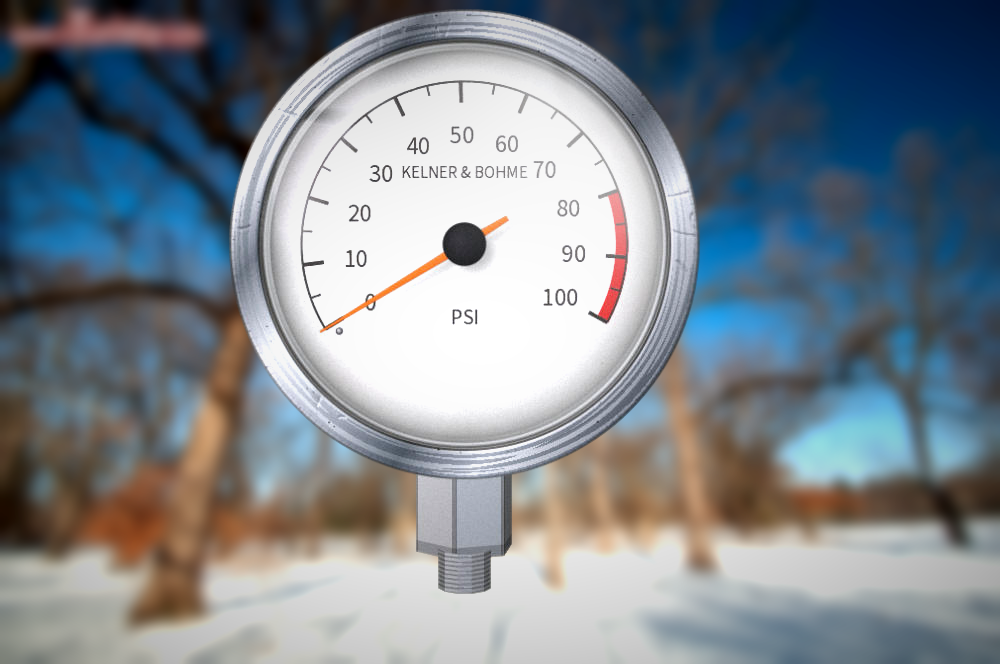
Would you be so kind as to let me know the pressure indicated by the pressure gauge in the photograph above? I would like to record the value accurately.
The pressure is 0 psi
